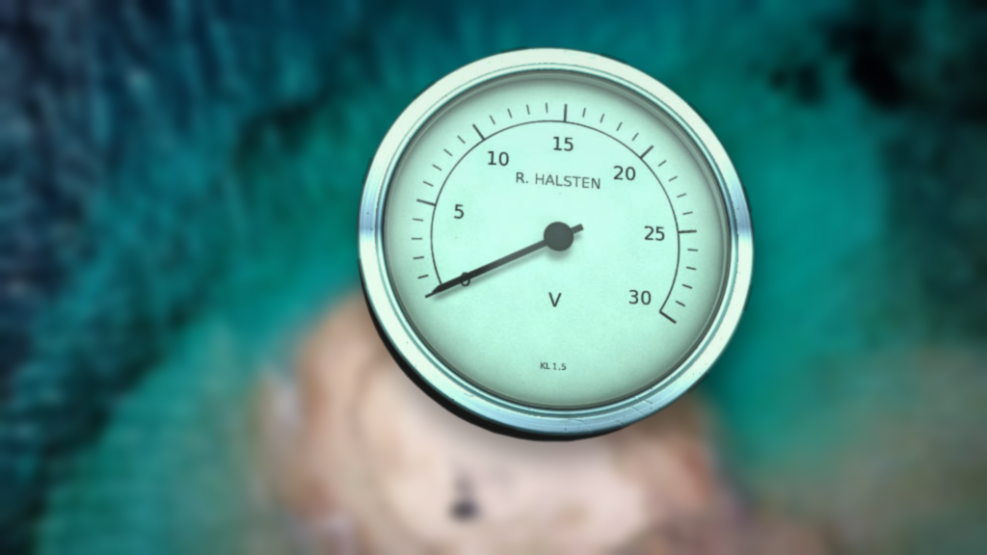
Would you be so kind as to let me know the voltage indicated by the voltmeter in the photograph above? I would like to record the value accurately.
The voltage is 0 V
